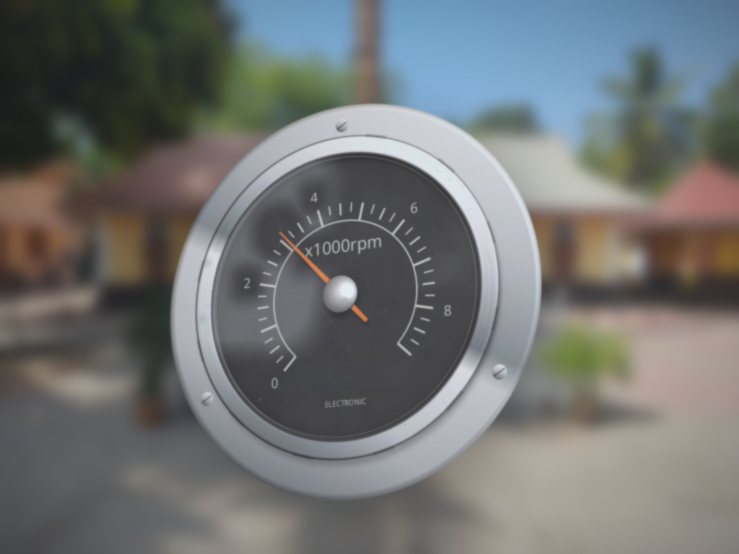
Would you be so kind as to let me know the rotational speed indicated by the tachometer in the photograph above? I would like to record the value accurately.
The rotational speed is 3125 rpm
